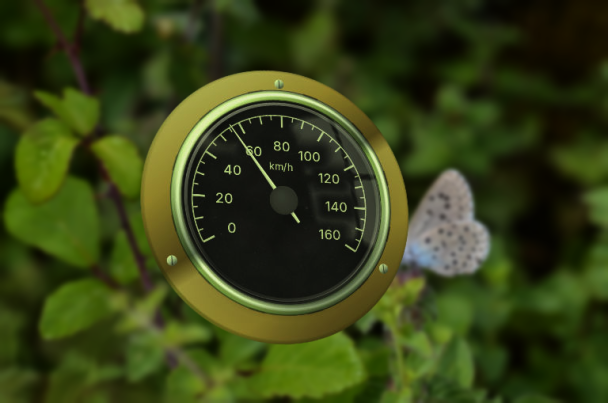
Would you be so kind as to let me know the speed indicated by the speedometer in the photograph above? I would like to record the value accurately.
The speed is 55 km/h
